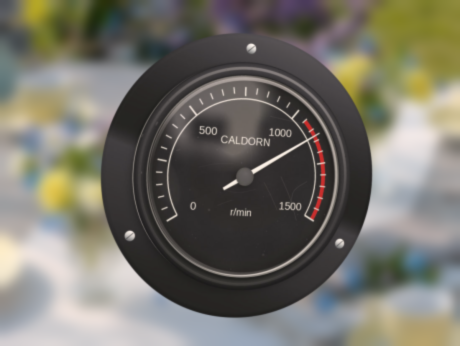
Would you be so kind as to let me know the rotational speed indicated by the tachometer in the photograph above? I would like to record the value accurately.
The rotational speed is 1125 rpm
